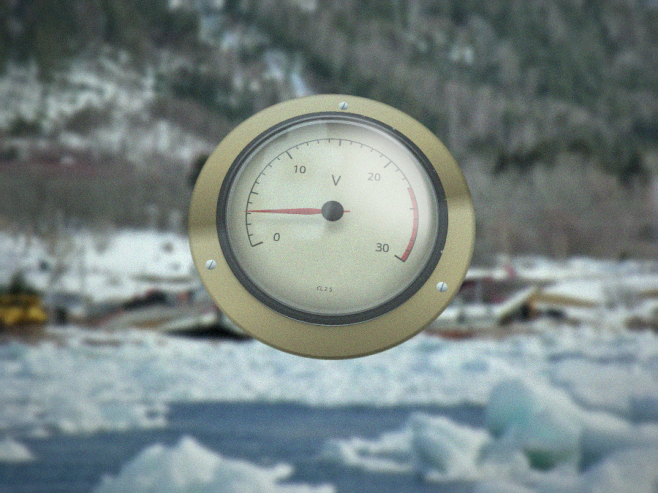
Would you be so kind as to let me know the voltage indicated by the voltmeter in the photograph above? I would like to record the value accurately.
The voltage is 3 V
